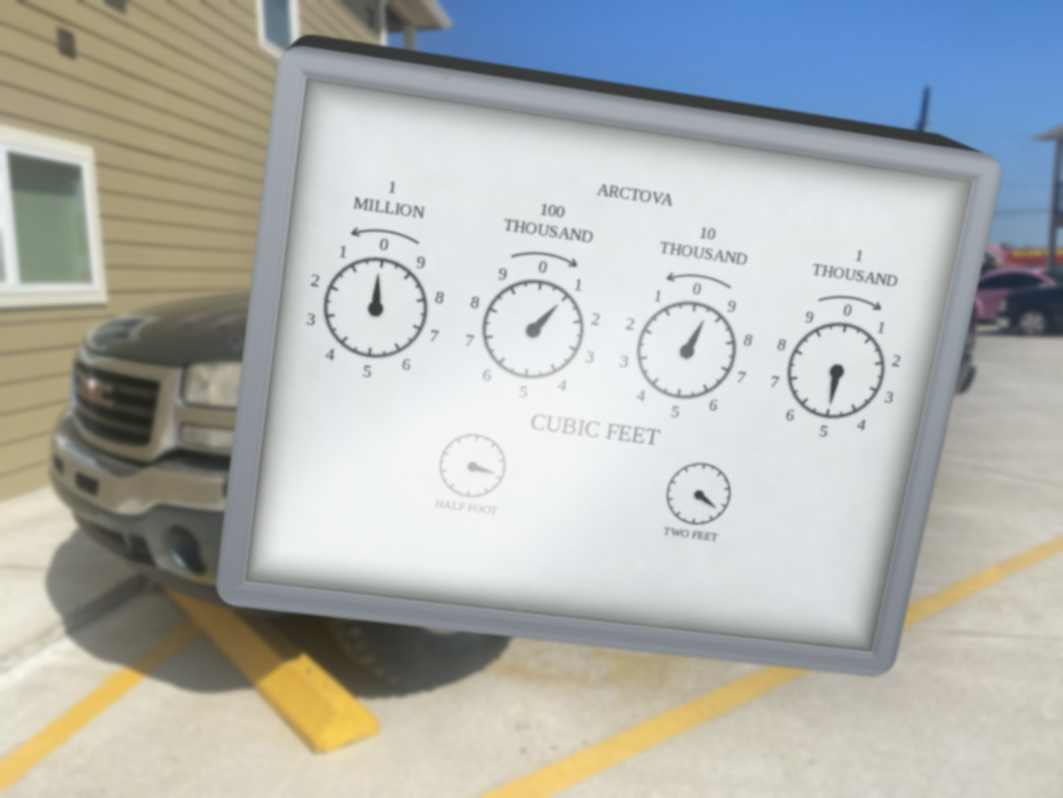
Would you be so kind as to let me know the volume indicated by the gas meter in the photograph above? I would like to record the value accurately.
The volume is 9500 ft³
